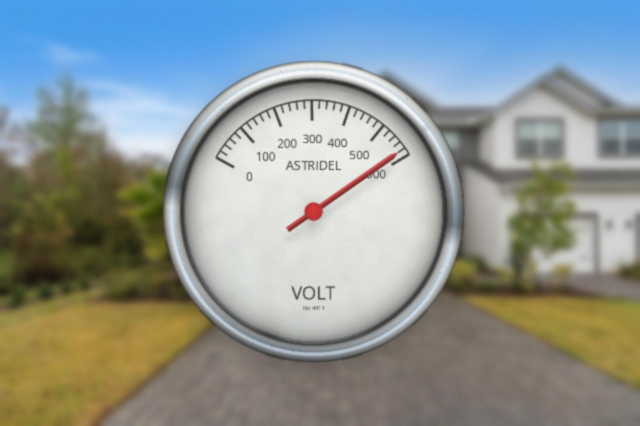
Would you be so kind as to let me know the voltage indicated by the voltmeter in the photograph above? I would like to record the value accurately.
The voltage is 580 V
